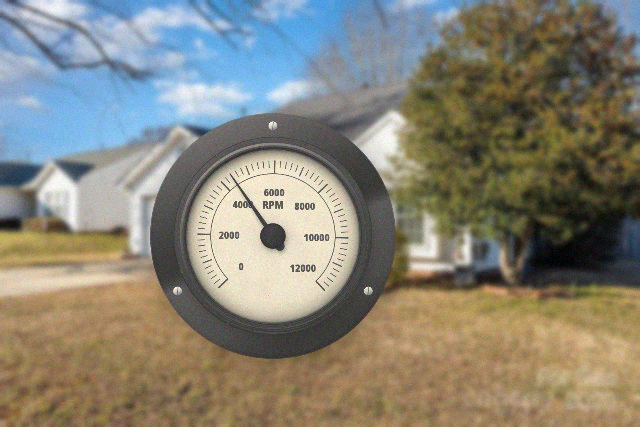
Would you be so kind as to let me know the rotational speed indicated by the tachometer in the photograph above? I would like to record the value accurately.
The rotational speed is 4400 rpm
